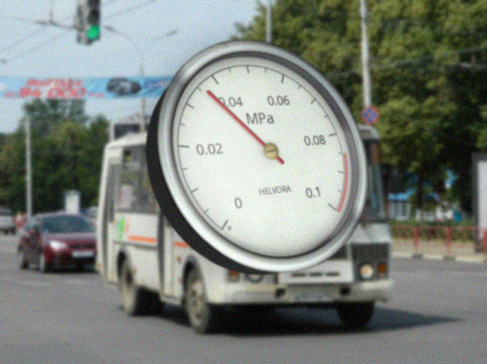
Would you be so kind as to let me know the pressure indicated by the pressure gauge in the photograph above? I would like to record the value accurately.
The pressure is 0.035 MPa
